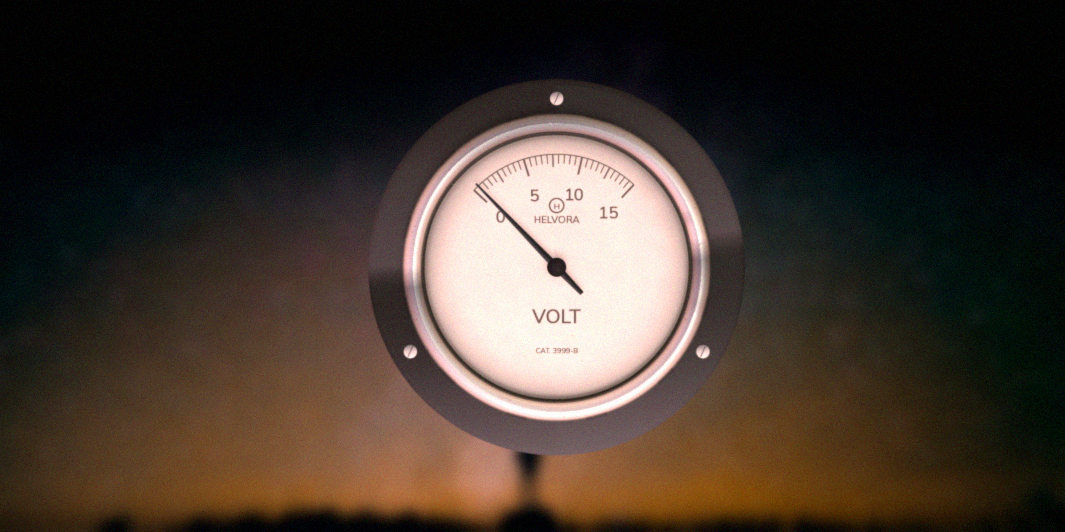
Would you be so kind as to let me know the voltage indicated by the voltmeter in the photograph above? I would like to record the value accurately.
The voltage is 0.5 V
